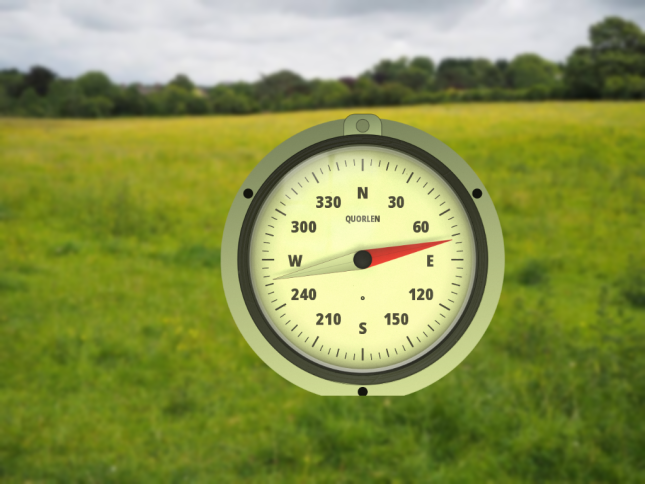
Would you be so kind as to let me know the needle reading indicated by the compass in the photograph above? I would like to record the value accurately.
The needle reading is 77.5 °
